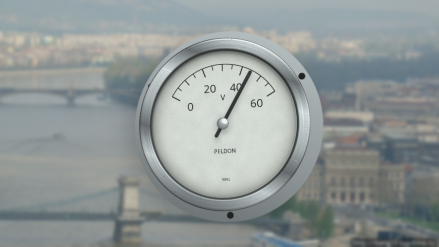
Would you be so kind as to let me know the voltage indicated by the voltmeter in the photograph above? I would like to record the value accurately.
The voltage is 45 V
